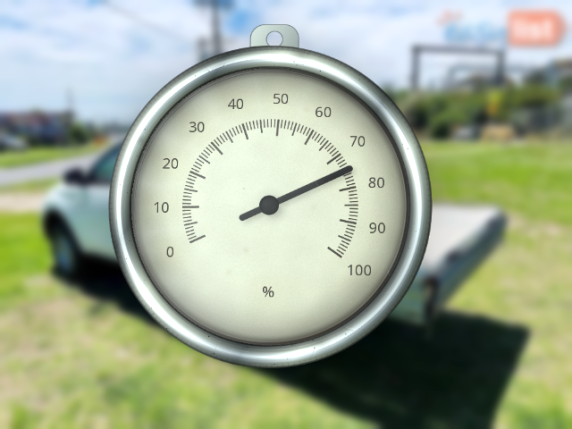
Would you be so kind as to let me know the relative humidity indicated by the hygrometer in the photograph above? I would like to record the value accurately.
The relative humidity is 75 %
